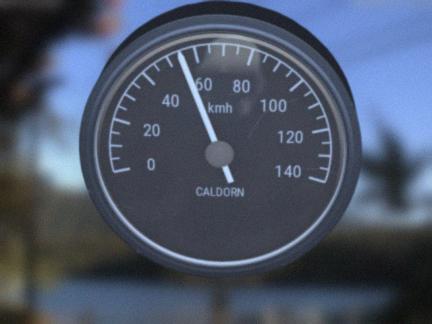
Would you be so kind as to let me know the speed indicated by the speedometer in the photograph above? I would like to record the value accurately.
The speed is 55 km/h
